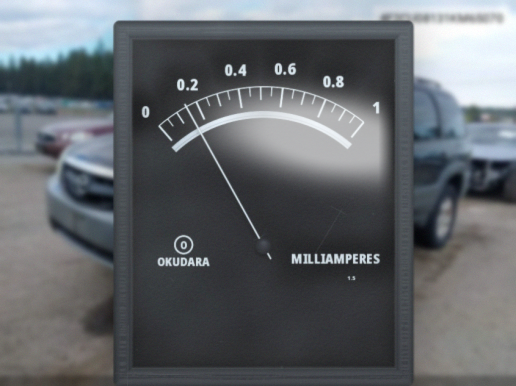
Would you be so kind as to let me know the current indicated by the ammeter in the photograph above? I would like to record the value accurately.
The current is 0.15 mA
